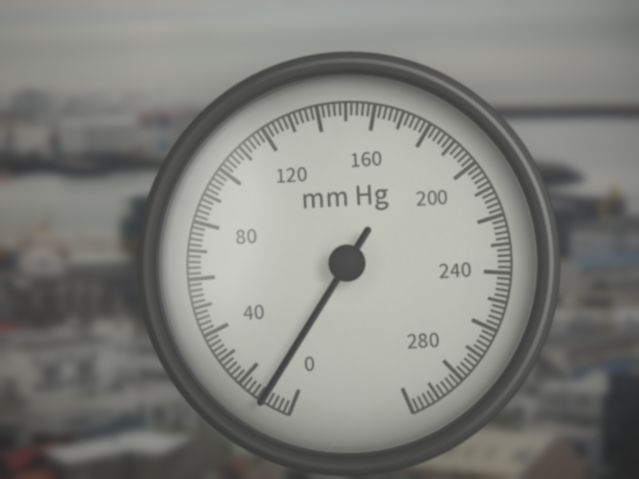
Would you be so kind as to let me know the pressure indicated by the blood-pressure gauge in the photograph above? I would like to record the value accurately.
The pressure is 10 mmHg
